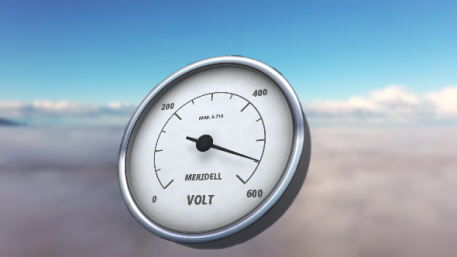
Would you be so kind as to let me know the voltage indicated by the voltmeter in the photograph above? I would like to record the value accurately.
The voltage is 550 V
